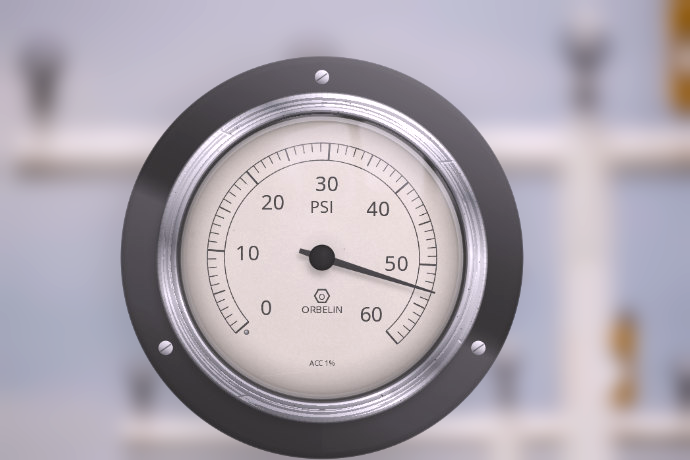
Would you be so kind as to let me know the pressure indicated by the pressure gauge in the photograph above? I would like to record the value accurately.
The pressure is 53 psi
